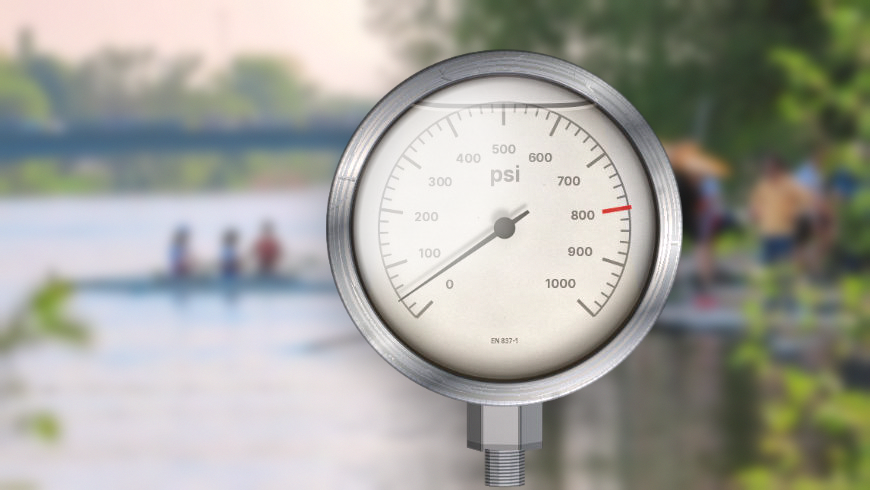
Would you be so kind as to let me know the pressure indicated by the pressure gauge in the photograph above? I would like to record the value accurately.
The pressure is 40 psi
